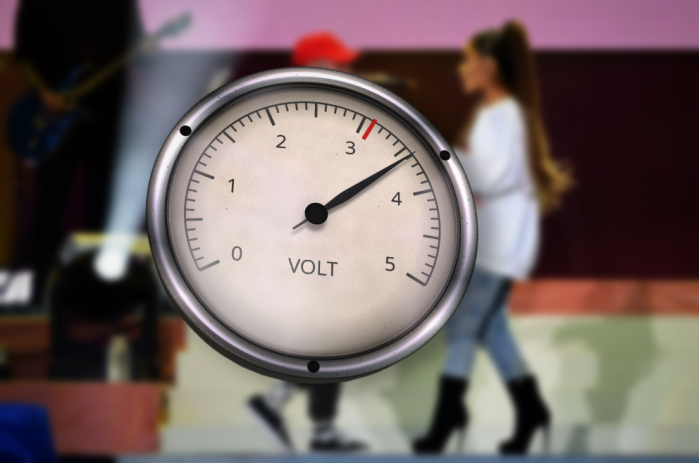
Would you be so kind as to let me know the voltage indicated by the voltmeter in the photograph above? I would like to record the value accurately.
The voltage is 3.6 V
